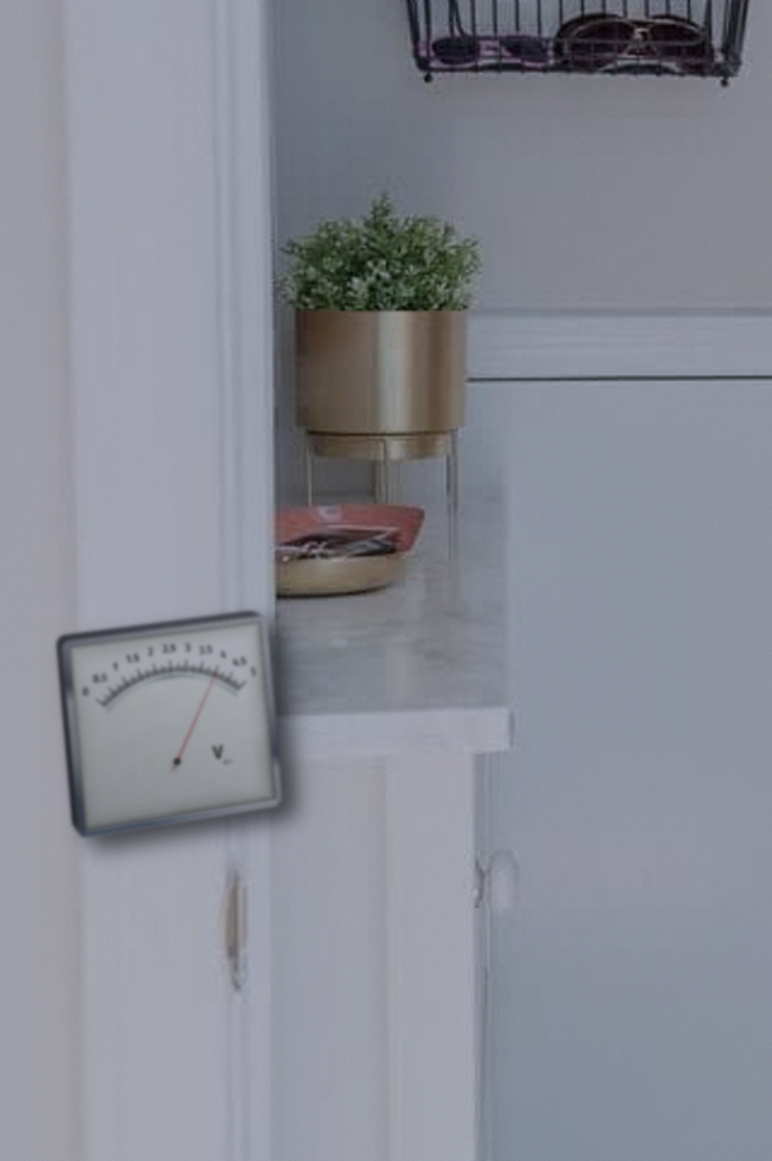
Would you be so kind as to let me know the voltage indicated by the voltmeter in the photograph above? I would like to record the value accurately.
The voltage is 4 V
